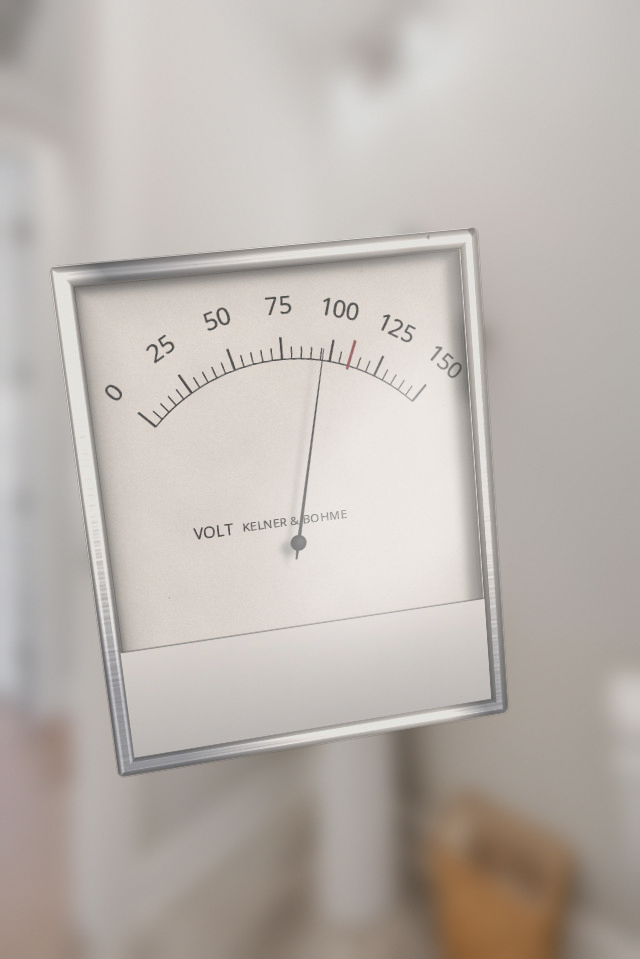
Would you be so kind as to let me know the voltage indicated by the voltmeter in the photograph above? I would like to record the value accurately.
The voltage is 95 V
